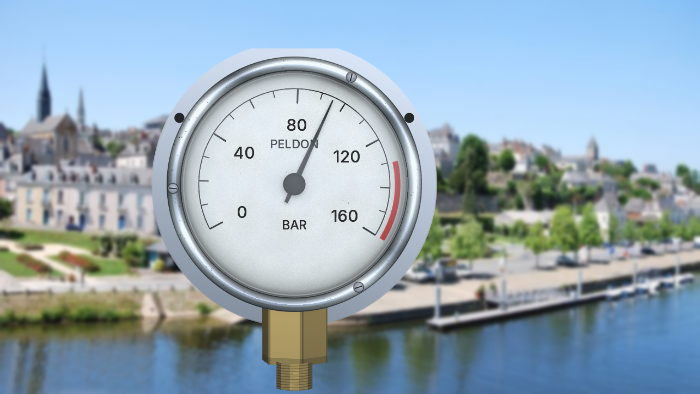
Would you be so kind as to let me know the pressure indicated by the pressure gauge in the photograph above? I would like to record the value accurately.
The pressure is 95 bar
